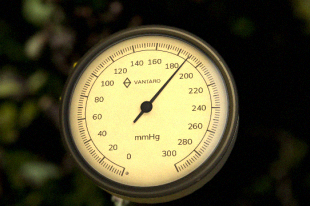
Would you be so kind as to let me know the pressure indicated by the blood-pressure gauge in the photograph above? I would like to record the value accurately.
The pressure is 190 mmHg
